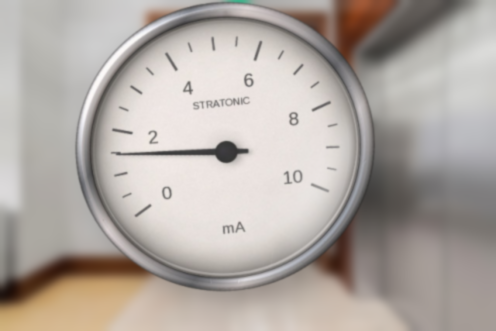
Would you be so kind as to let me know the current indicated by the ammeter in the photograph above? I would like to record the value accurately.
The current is 1.5 mA
